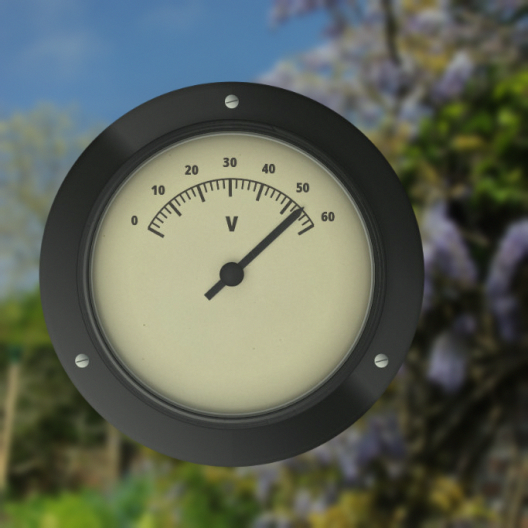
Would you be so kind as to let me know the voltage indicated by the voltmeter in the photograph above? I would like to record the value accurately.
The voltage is 54 V
